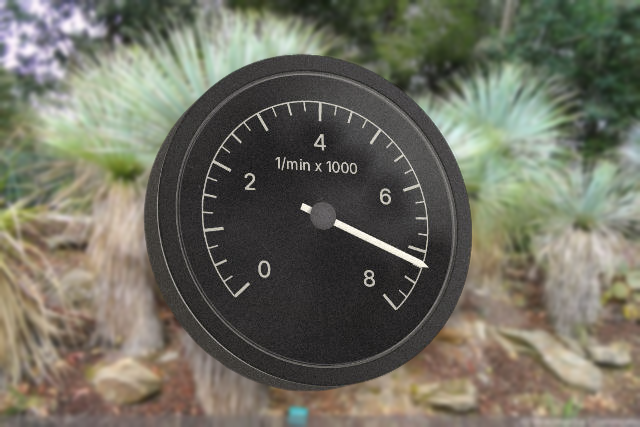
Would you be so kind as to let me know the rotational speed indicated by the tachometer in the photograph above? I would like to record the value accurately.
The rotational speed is 7250 rpm
